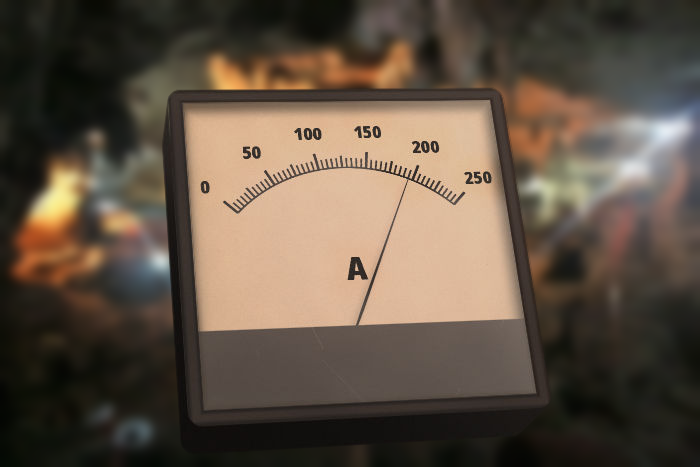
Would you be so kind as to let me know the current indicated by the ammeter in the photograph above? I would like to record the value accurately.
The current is 195 A
